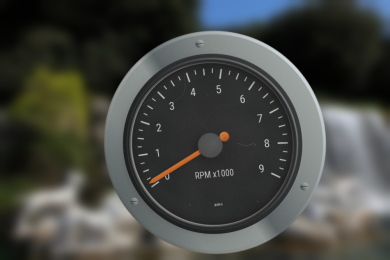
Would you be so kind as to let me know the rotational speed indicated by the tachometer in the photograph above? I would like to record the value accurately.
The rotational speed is 125 rpm
